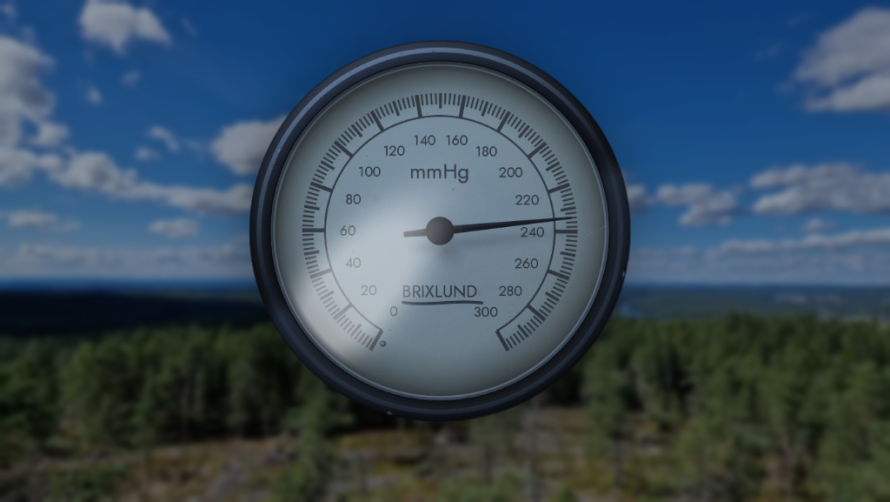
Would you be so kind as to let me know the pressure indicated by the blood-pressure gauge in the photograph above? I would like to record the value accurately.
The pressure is 234 mmHg
